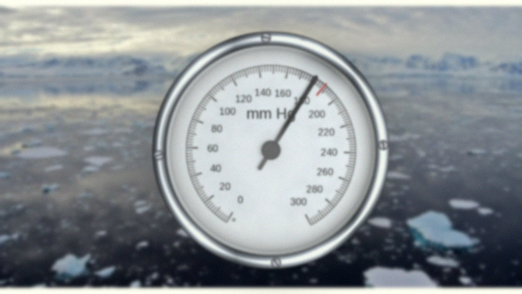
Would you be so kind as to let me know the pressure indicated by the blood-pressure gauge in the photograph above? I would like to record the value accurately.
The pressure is 180 mmHg
